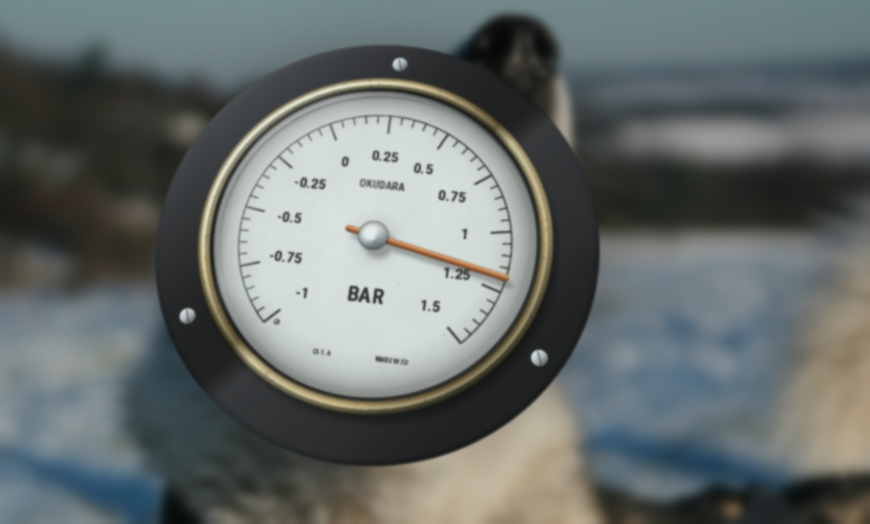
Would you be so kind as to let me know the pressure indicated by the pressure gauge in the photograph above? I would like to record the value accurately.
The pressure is 1.2 bar
